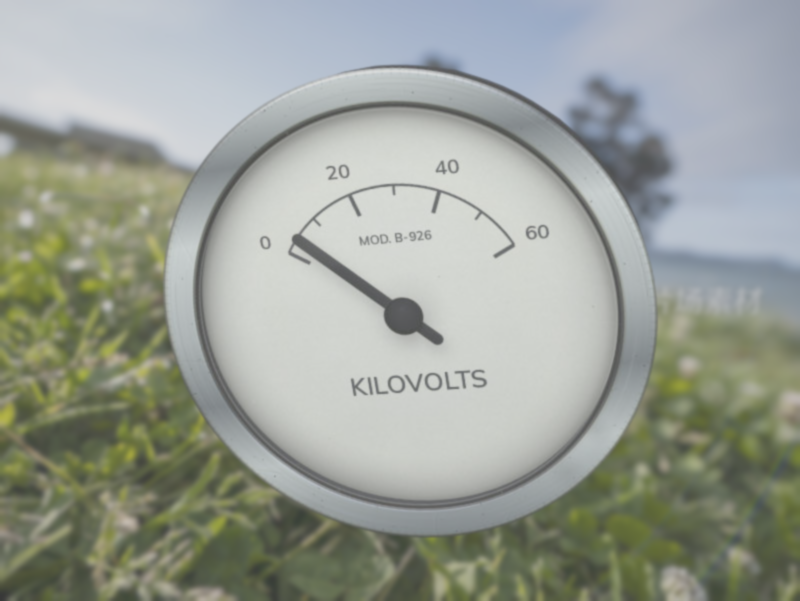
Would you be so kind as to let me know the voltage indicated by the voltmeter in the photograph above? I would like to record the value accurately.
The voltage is 5 kV
